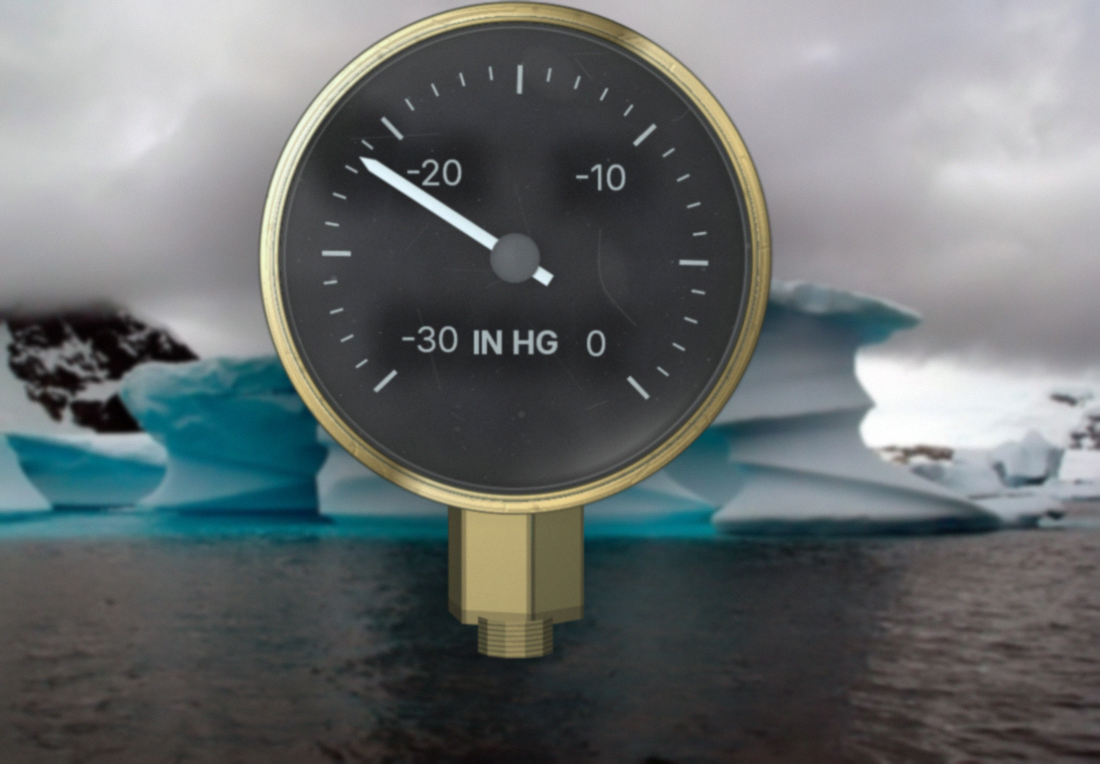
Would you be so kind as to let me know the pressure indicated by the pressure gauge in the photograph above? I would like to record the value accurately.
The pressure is -21.5 inHg
